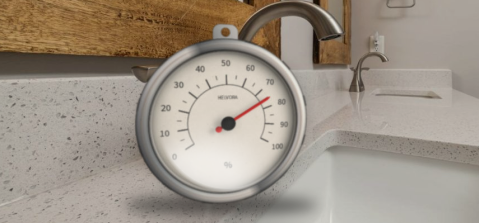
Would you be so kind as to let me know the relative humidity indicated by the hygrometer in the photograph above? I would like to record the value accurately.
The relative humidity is 75 %
